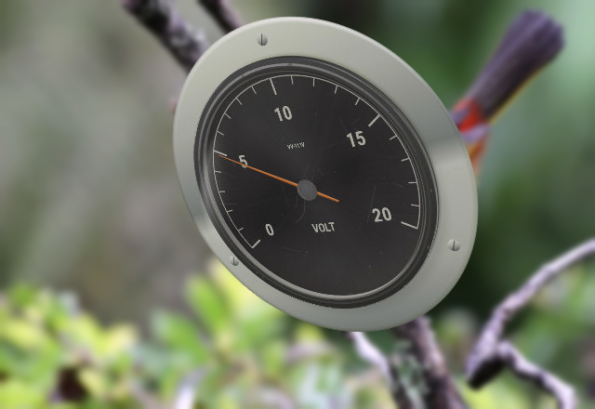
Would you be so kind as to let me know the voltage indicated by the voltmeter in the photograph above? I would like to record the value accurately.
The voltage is 5 V
